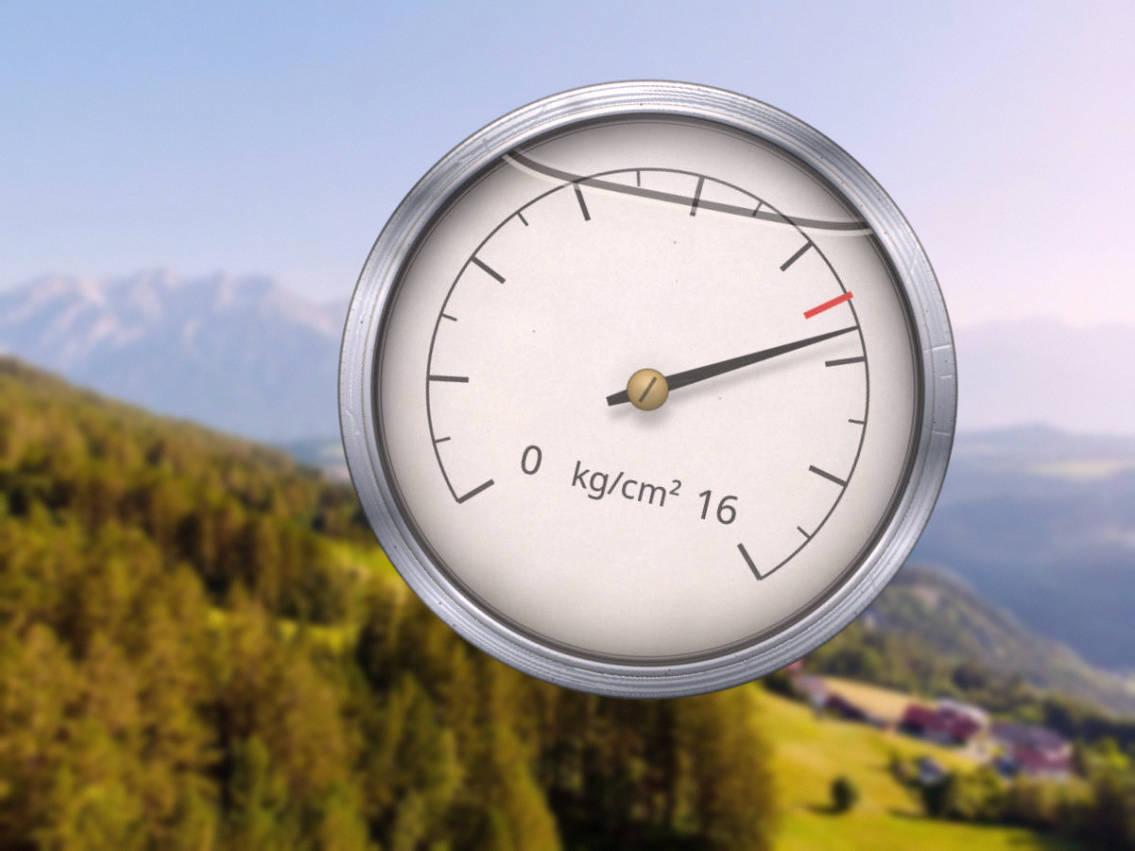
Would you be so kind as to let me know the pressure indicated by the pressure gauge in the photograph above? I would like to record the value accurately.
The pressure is 11.5 kg/cm²
